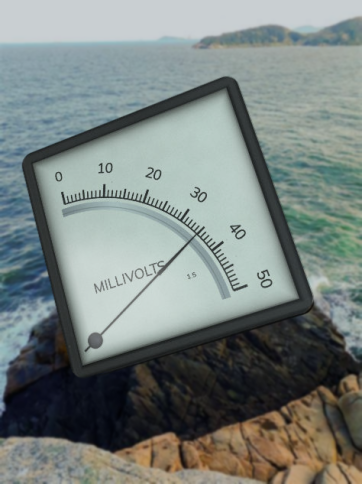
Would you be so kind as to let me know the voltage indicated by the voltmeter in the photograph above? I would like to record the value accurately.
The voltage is 35 mV
